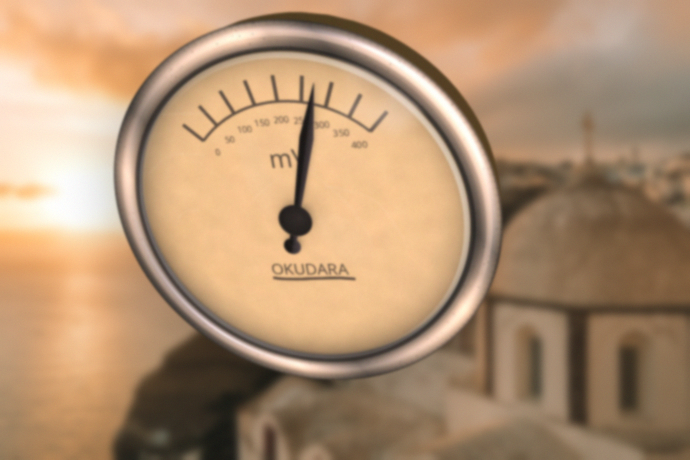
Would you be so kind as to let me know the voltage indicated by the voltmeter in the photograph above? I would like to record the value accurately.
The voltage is 275 mV
